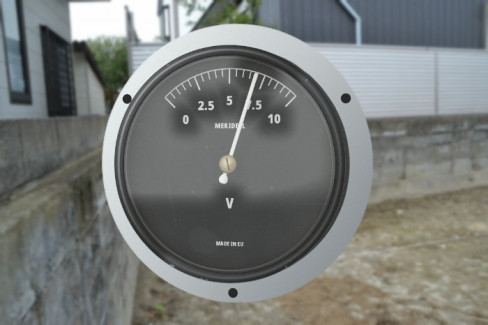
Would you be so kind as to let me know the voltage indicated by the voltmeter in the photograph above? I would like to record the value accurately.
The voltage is 7 V
